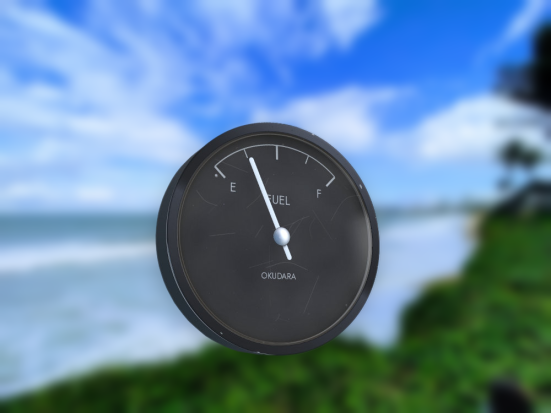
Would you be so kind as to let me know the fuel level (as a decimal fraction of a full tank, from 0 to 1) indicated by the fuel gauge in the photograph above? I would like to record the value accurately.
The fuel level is 0.25
